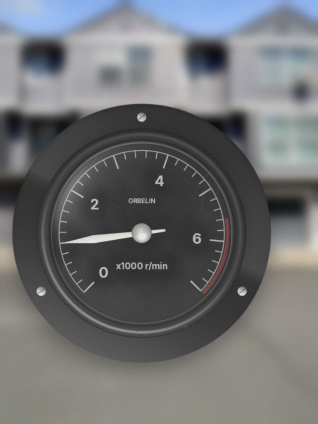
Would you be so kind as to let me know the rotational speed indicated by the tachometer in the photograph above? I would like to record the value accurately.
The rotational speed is 1000 rpm
